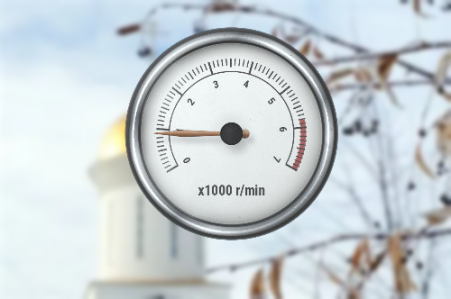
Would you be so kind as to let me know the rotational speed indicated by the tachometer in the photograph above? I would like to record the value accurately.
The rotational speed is 900 rpm
